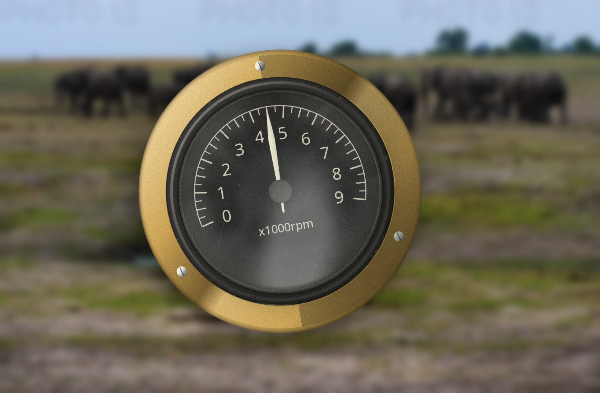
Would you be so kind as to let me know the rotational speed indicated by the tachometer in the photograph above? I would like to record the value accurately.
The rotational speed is 4500 rpm
